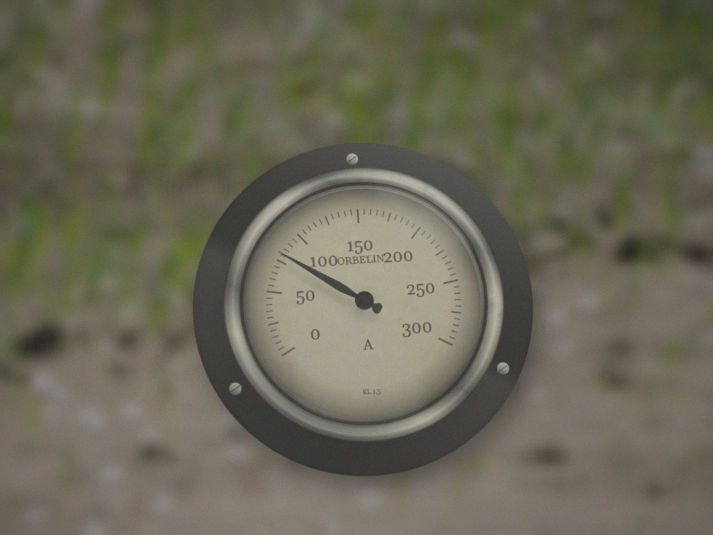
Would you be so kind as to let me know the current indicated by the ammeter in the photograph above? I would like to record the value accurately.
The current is 80 A
